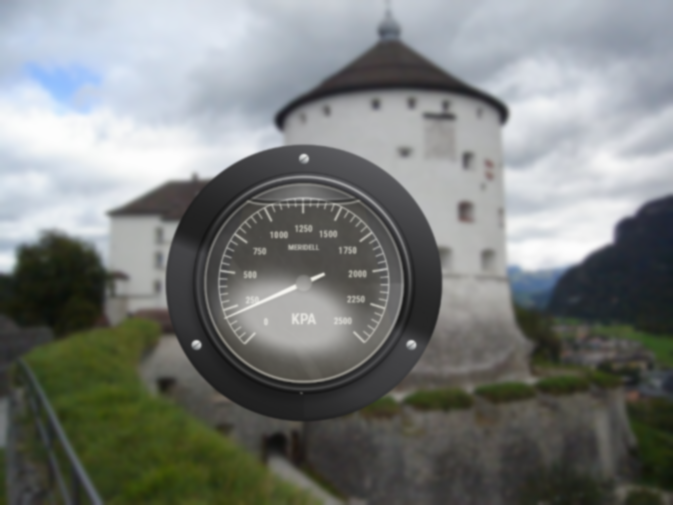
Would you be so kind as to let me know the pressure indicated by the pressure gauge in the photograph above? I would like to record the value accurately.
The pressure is 200 kPa
